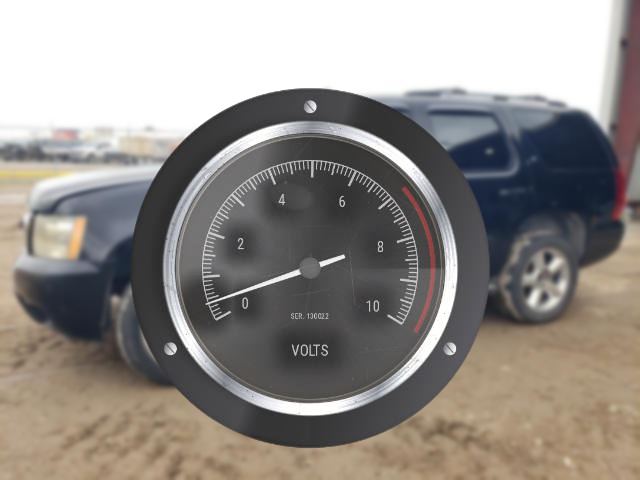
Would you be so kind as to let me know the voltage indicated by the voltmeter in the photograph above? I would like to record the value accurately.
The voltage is 0.4 V
